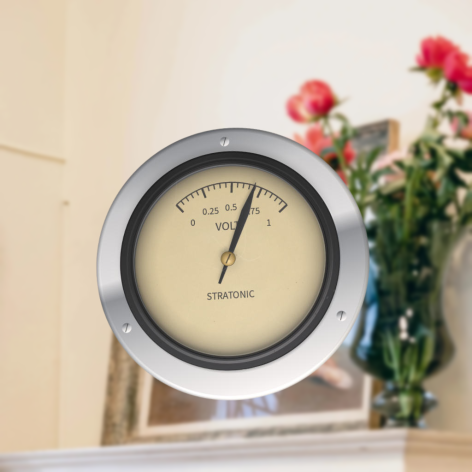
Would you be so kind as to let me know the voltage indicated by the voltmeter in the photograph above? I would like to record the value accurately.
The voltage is 0.7 V
